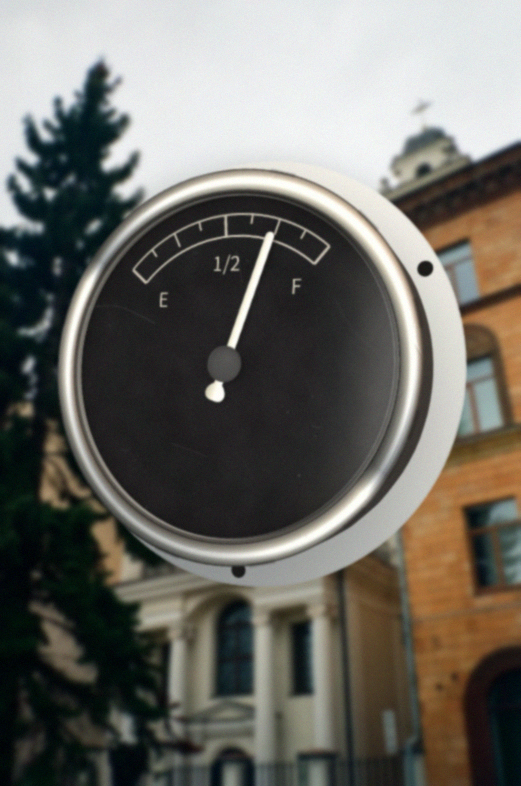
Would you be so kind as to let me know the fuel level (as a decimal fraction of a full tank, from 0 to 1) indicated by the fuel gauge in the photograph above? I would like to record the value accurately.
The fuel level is 0.75
